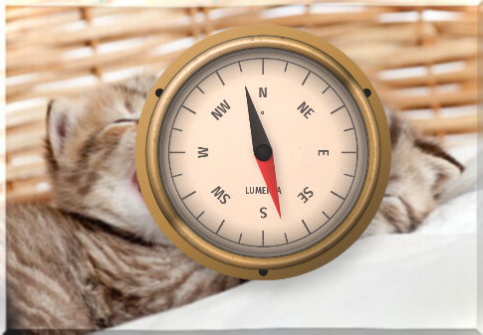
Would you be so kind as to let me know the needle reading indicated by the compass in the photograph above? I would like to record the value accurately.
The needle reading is 165 °
